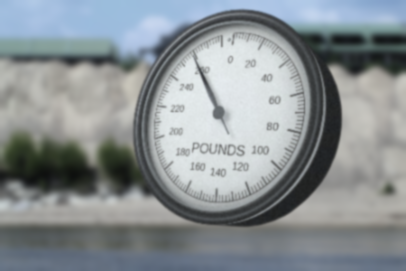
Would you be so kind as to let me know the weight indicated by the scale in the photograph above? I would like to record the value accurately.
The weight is 260 lb
